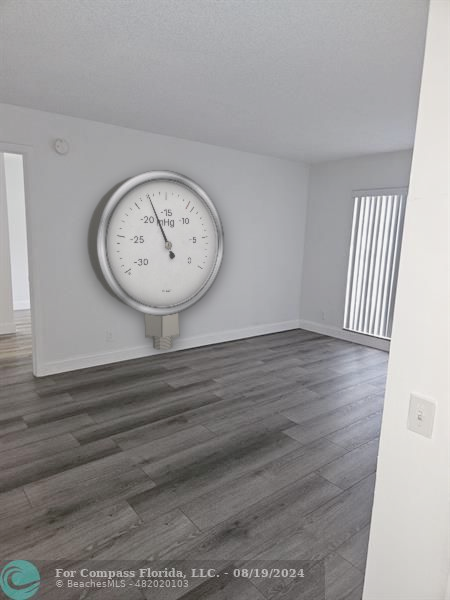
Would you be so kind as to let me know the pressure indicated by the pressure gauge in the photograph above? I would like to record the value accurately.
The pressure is -18 inHg
